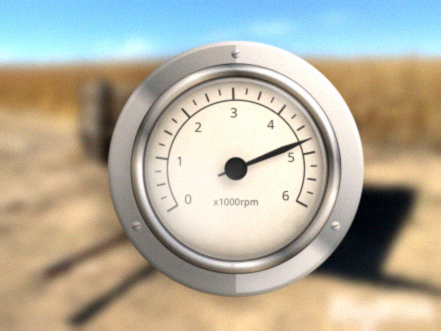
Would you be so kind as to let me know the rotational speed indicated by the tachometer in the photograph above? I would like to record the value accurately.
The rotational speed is 4750 rpm
